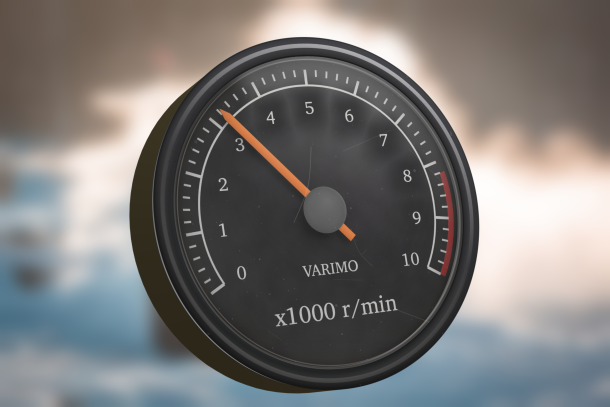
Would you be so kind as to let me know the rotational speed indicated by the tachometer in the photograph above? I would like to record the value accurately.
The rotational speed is 3200 rpm
